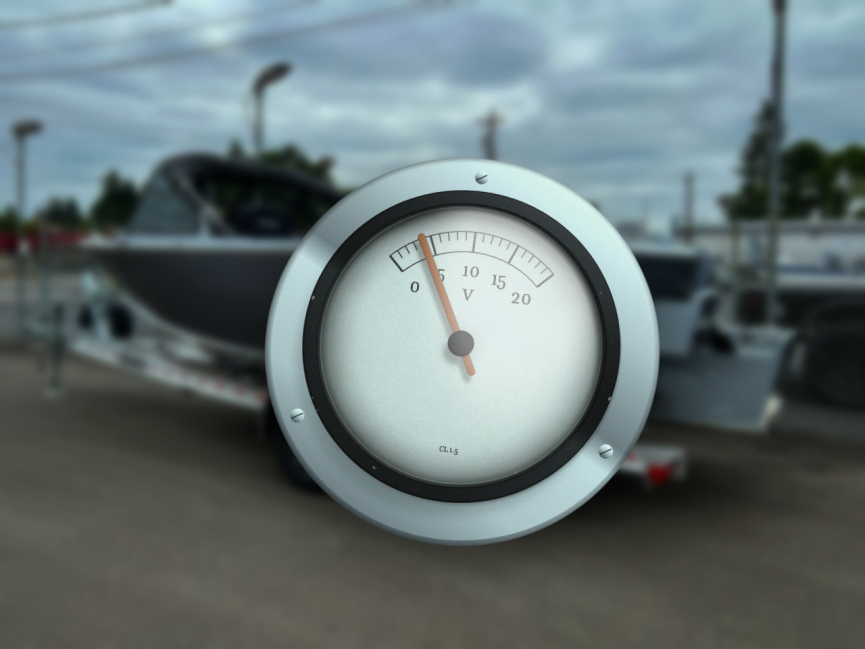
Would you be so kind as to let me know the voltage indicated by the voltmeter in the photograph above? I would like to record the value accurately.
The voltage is 4 V
